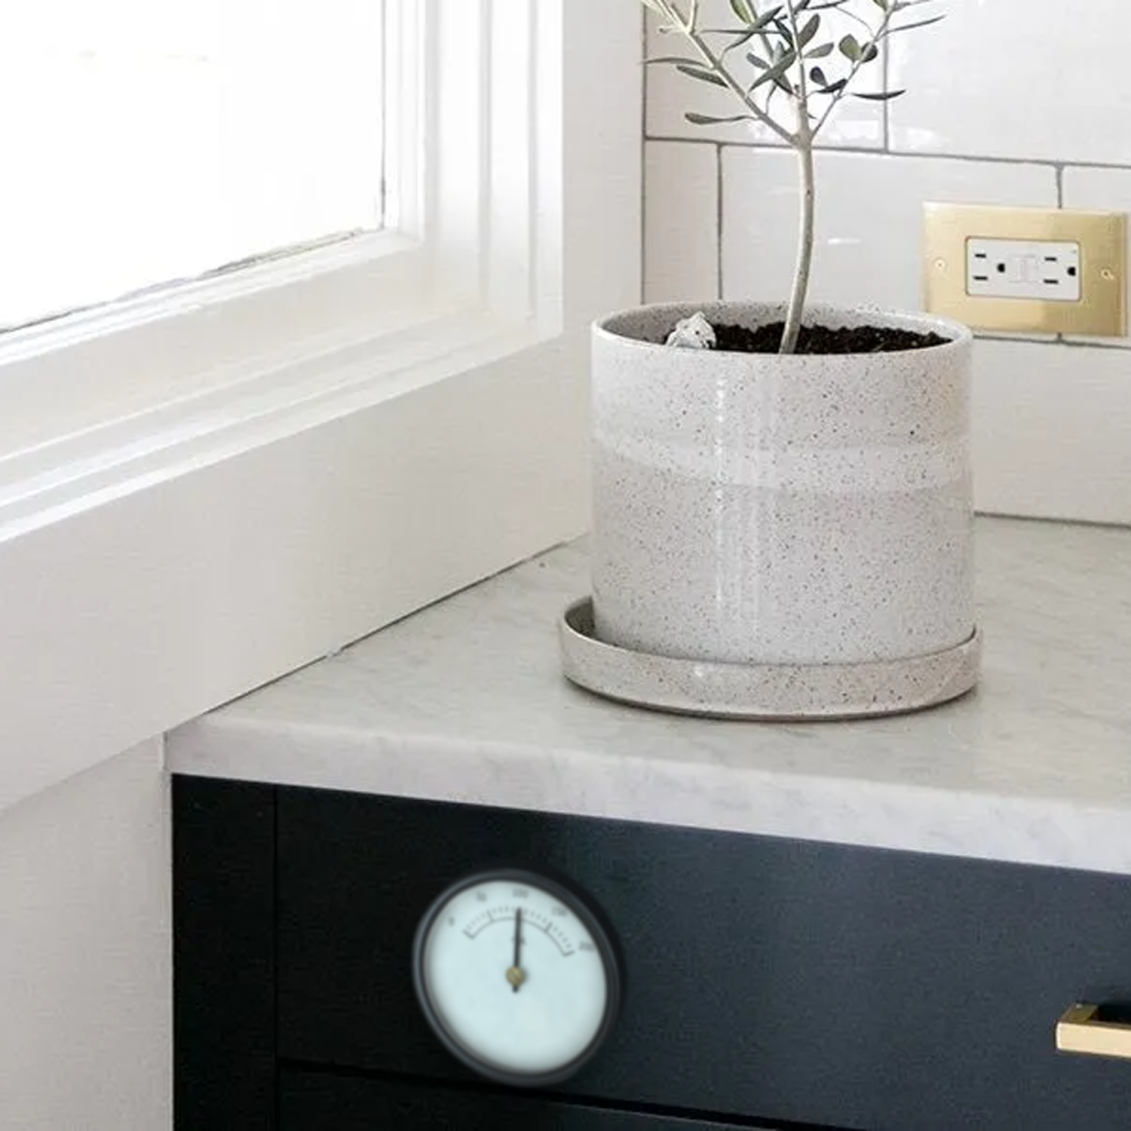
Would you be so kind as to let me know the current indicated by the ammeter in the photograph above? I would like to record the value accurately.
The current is 100 mA
